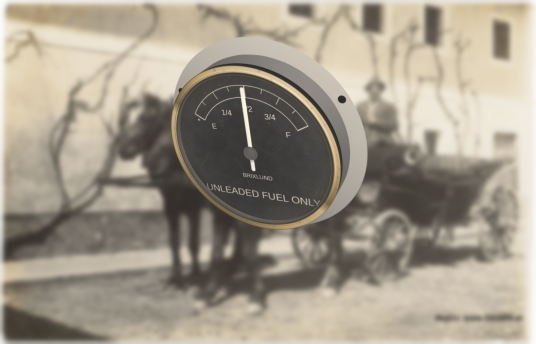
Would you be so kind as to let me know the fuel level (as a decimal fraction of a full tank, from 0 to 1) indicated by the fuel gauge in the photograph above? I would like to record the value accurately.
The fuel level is 0.5
